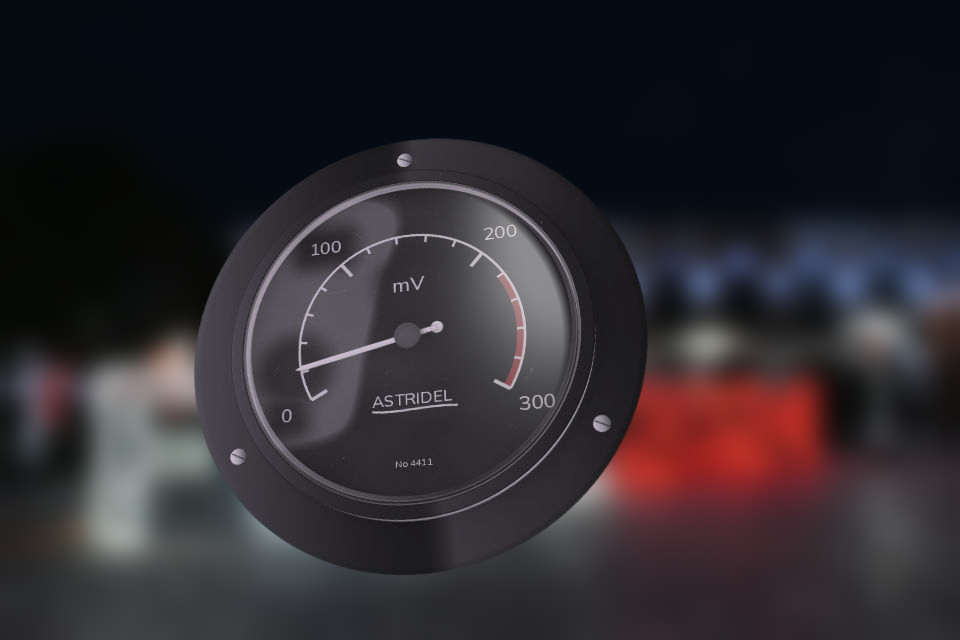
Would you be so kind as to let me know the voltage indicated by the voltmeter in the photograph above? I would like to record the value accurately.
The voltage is 20 mV
